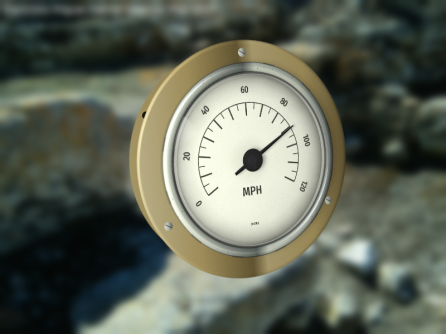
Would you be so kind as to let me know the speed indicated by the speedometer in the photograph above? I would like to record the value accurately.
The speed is 90 mph
